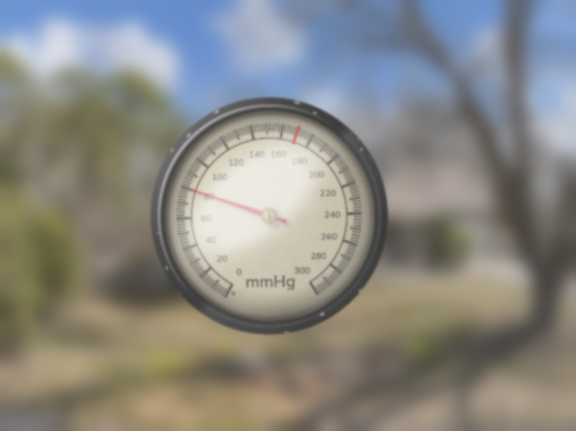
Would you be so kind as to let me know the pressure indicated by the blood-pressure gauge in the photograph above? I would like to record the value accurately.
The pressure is 80 mmHg
